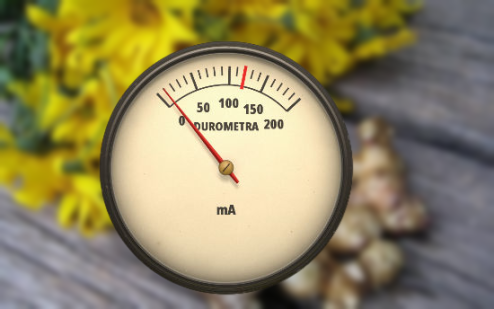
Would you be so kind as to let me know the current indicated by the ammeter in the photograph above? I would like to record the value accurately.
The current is 10 mA
